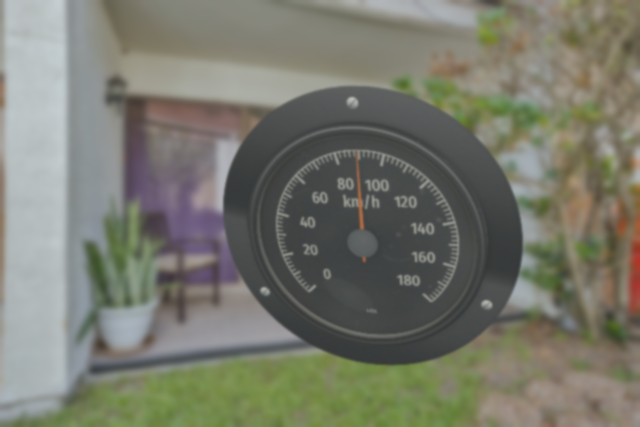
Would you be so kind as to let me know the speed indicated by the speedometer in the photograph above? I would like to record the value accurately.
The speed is 90 km/h
